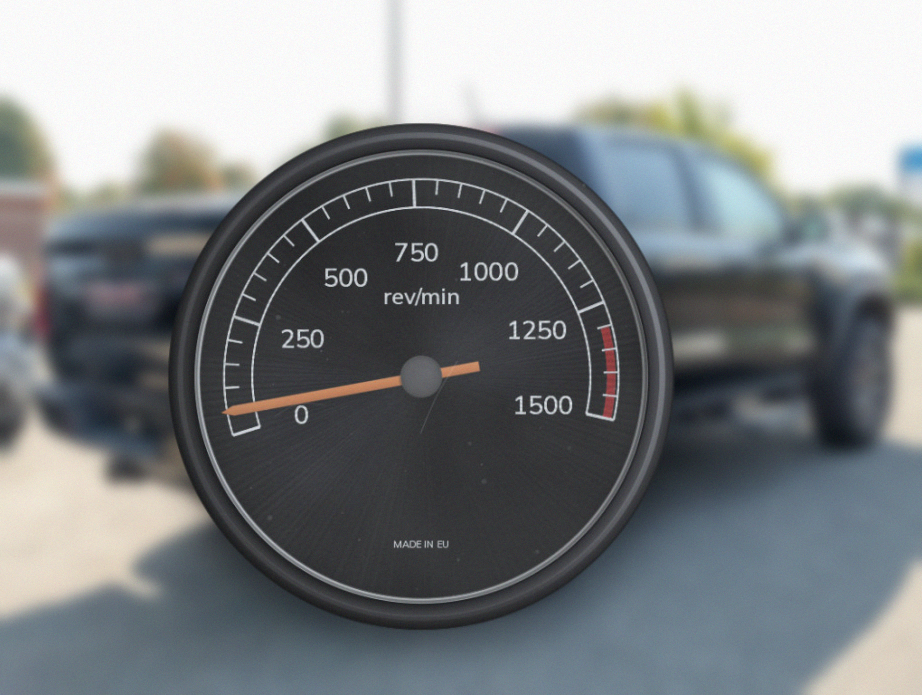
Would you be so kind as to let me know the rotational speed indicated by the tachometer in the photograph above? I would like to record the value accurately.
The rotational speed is 50 rpm
